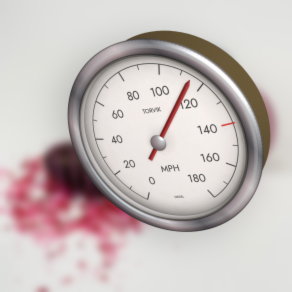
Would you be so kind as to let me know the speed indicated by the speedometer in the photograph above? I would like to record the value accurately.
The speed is 115 mph
